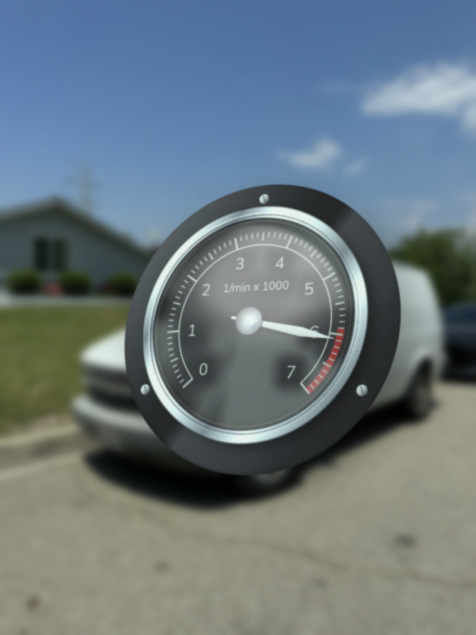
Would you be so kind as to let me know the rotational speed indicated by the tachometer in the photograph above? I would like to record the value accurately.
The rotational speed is 6100 rpm
